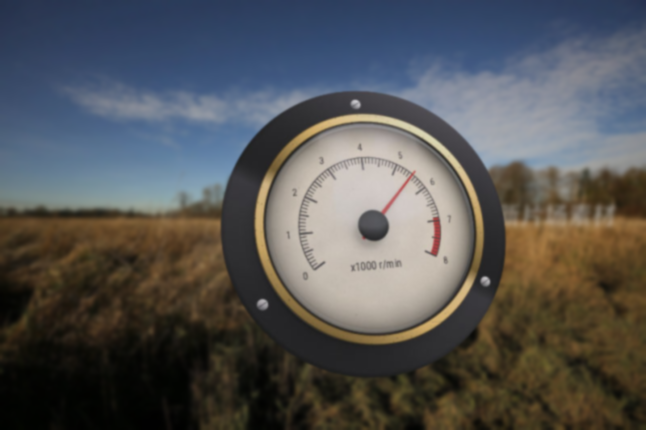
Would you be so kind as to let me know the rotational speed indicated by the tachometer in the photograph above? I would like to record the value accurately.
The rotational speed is 5500 rpm
